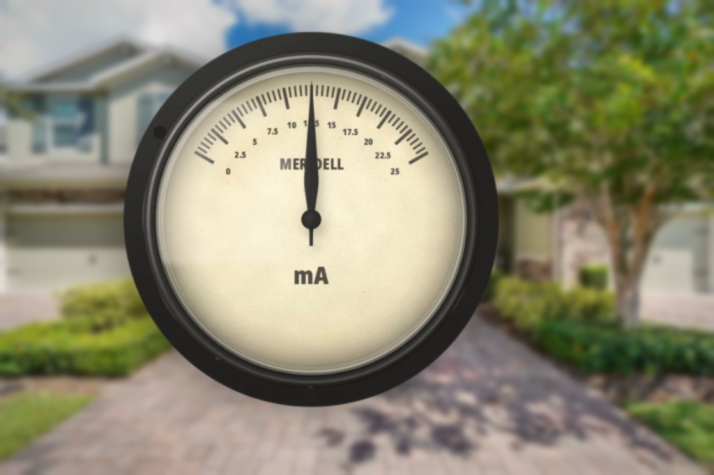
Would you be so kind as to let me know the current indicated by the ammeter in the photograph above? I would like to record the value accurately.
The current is 12.5 mA
